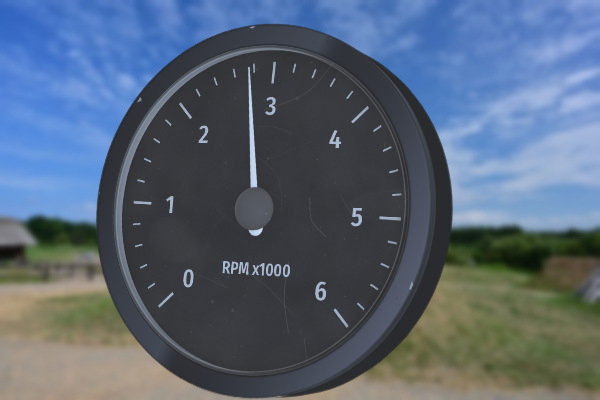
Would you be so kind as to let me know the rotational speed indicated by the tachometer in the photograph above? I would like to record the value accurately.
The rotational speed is 2800 rpm
